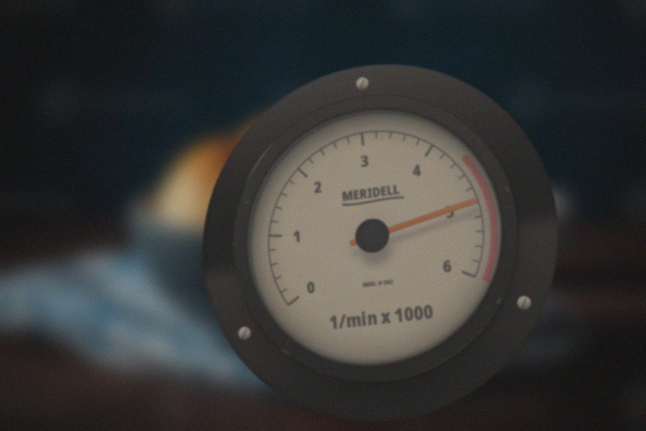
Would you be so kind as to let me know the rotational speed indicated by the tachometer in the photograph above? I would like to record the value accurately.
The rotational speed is 5000 rpm
